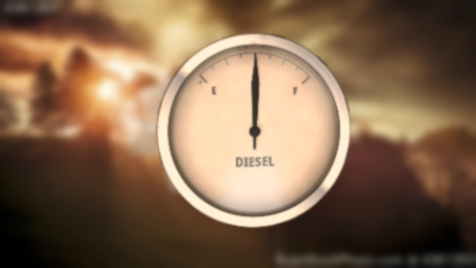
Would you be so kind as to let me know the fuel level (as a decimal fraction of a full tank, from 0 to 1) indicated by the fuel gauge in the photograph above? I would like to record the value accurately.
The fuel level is 0.5
